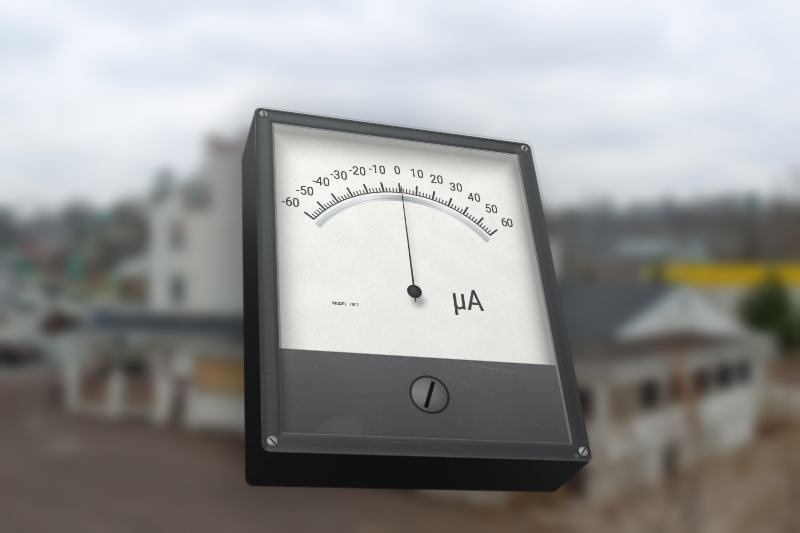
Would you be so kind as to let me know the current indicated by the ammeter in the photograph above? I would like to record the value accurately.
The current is 0 µA
